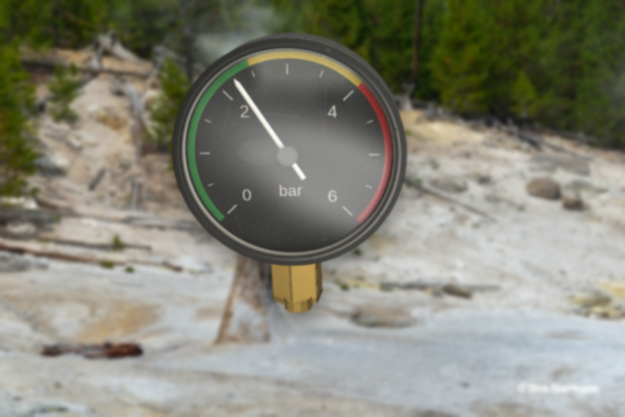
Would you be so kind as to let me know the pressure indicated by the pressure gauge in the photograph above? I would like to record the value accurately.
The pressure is 2.25 bar
